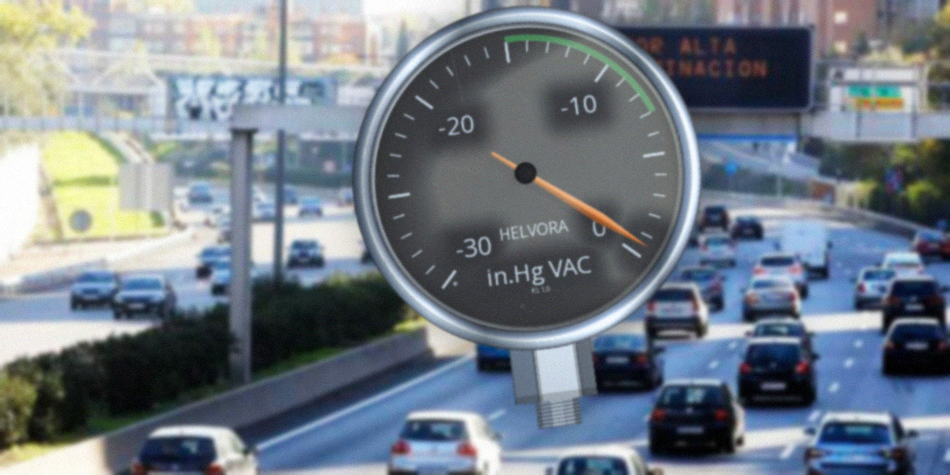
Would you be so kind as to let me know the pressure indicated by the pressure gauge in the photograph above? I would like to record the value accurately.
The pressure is -0.5 inHg
